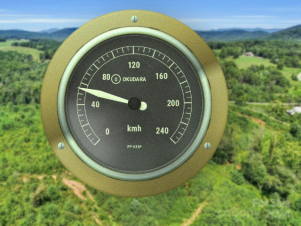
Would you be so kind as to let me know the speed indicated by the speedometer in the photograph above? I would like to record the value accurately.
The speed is 55 km/h
